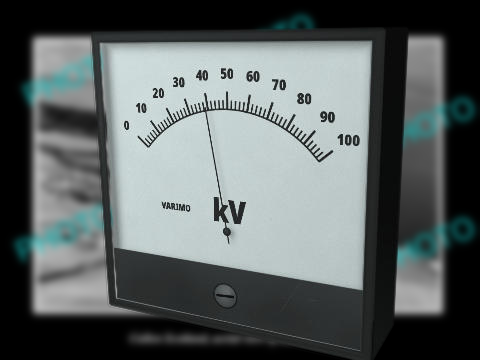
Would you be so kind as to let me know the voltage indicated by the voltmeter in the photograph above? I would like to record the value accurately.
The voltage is 40 kV
